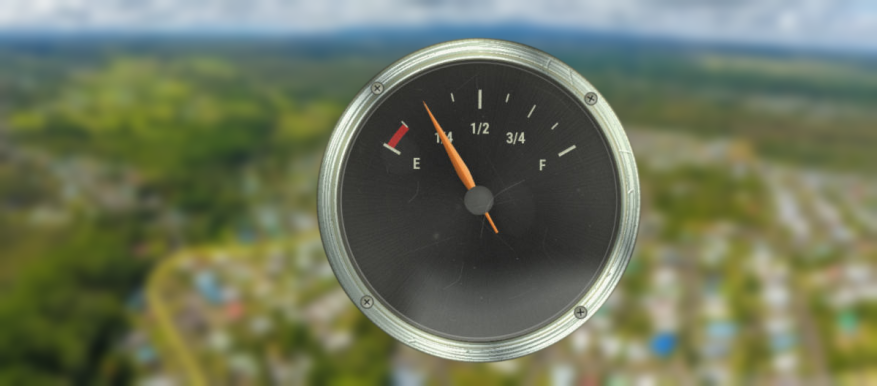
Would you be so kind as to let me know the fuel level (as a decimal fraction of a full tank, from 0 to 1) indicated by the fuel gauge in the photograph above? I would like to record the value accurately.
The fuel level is 0.25
